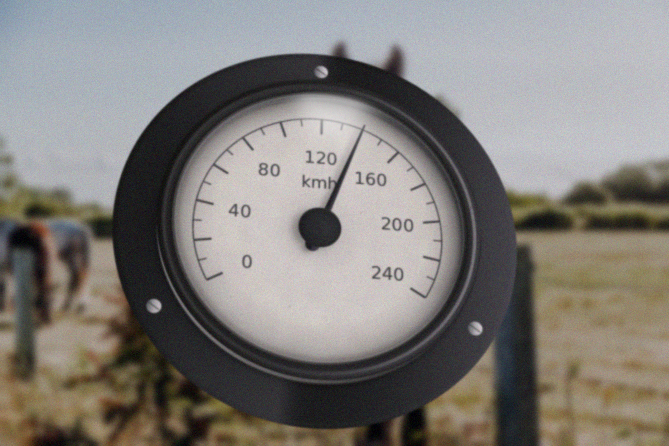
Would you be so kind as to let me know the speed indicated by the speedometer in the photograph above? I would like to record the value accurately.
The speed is 140 km/h
